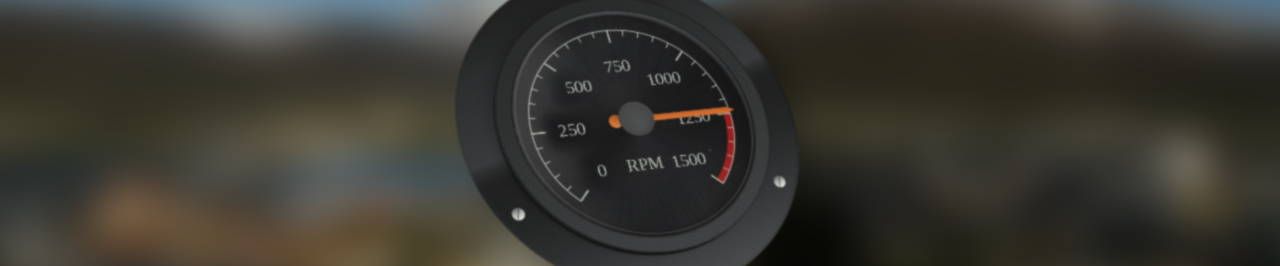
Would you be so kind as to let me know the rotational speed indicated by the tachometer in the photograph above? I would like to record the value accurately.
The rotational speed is 1250 rpm
